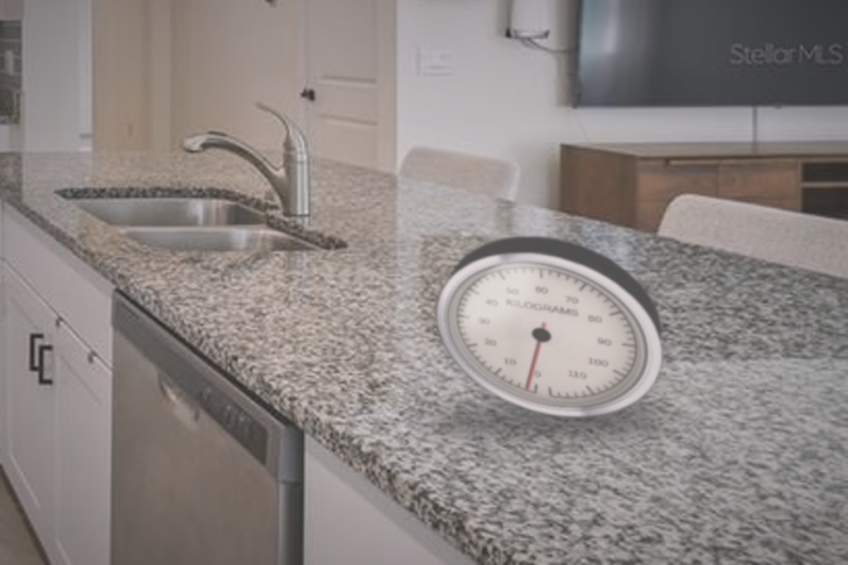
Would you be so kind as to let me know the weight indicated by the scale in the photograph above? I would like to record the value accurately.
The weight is 2 kg
